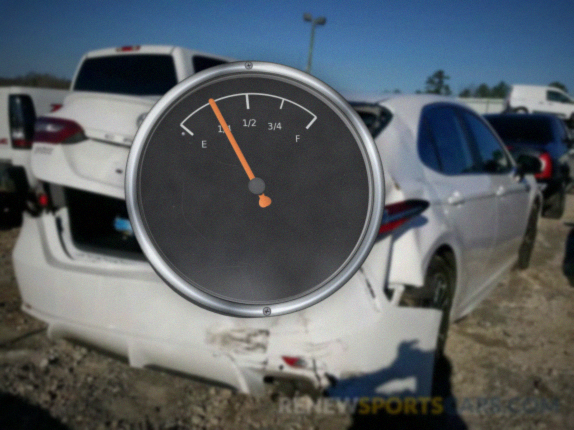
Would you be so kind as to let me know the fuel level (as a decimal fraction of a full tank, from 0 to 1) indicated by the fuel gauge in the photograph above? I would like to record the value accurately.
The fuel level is 0.25
